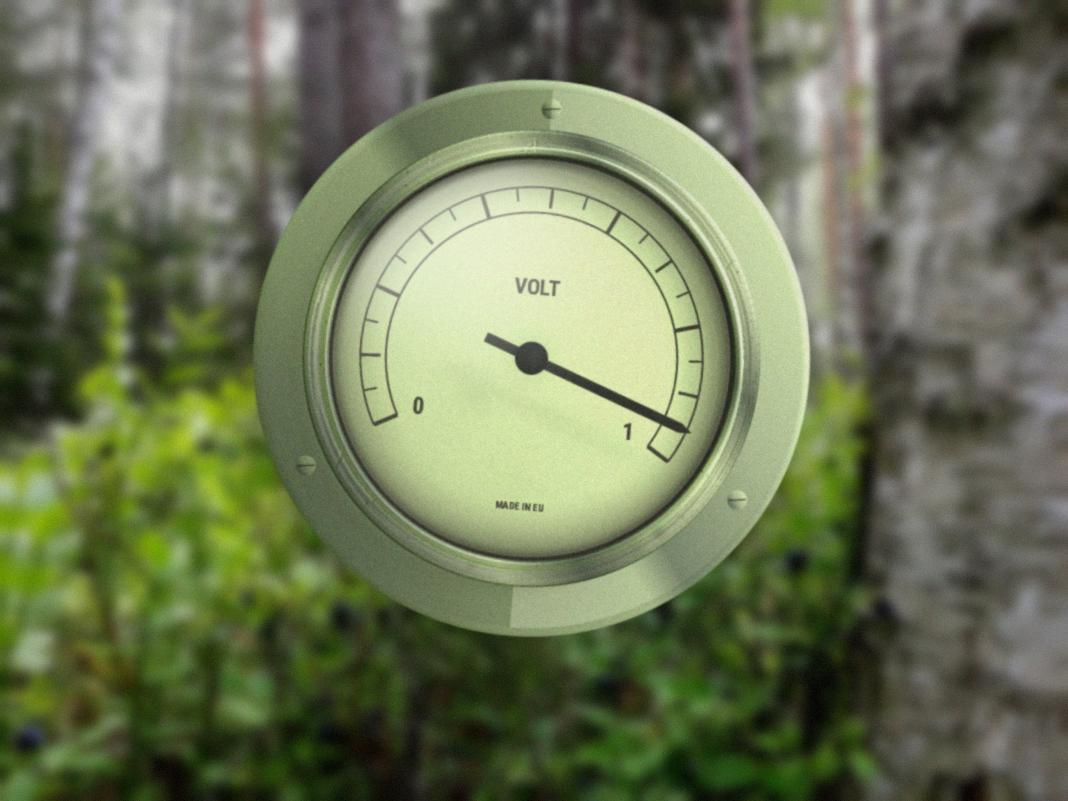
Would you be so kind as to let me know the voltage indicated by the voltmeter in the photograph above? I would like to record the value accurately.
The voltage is 0.95 V
